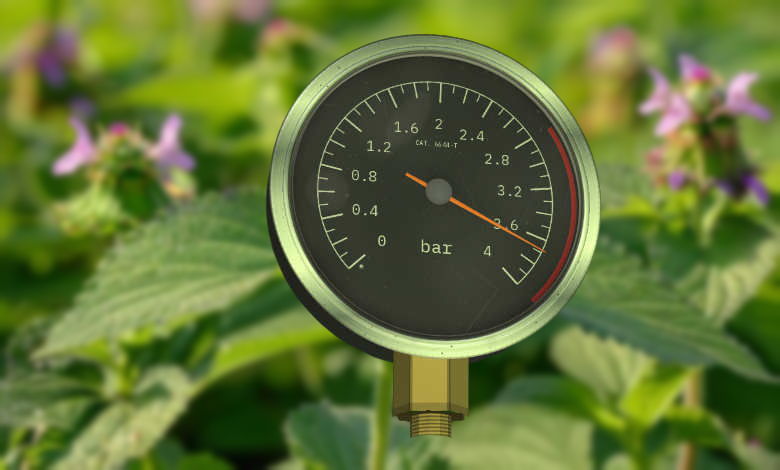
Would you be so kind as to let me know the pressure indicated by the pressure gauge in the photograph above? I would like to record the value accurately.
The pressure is 3.7 bar
